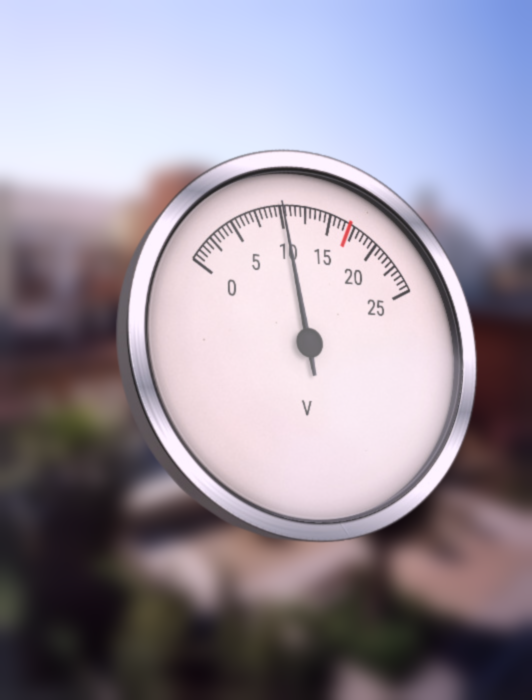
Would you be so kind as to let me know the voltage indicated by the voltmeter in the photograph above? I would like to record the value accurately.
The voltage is 10 V
